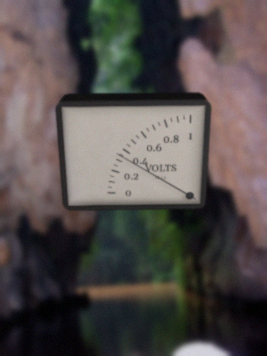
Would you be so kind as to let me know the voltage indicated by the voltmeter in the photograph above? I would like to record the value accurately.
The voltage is 0.35 V
